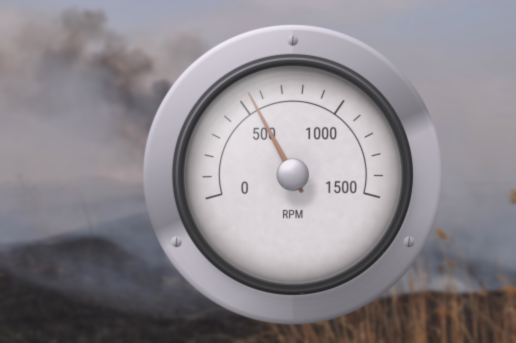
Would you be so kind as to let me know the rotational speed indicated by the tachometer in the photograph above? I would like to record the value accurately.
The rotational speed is 550 rpm
